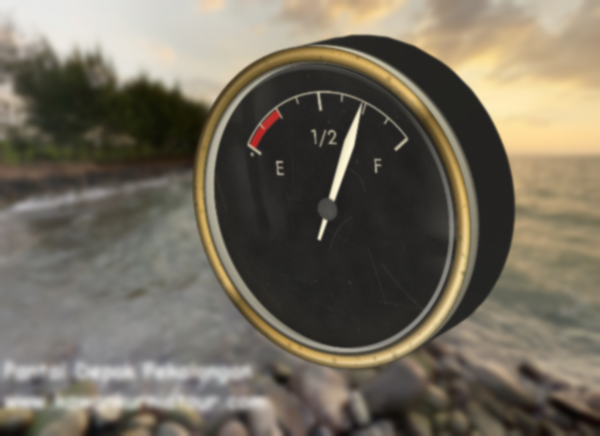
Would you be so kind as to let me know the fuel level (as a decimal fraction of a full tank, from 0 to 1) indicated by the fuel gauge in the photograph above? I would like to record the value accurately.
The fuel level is 0.75
